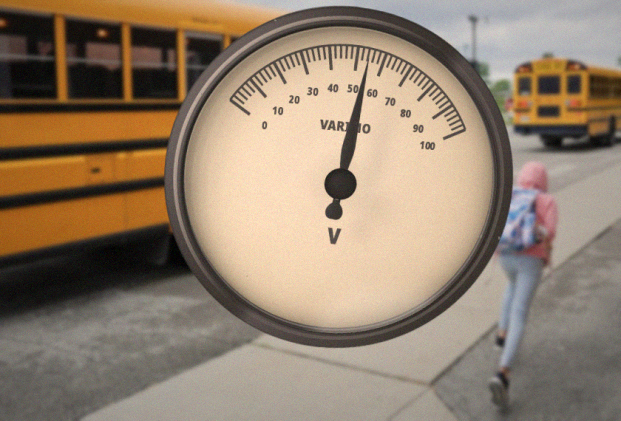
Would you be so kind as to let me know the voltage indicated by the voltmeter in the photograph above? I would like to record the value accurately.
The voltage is 54 V
